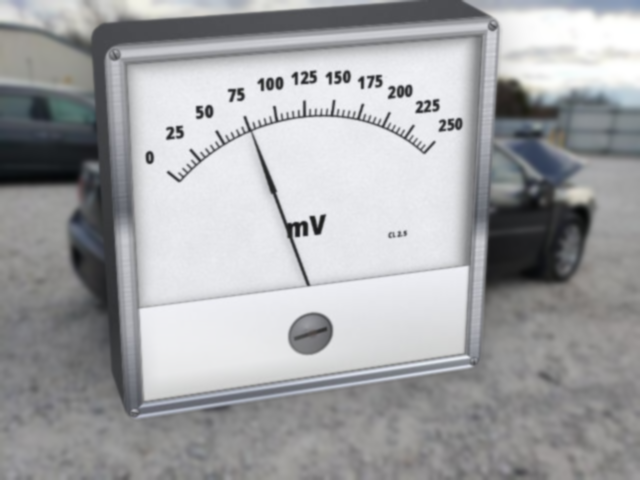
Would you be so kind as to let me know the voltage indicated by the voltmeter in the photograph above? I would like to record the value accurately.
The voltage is 75 mV
